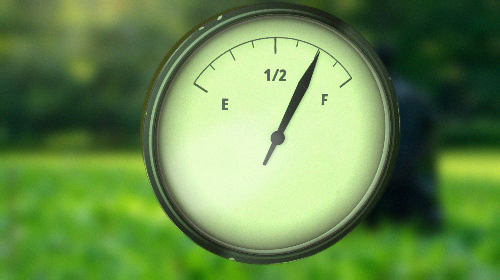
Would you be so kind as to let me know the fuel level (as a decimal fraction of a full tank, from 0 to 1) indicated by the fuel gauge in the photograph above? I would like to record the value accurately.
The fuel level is 0.75
